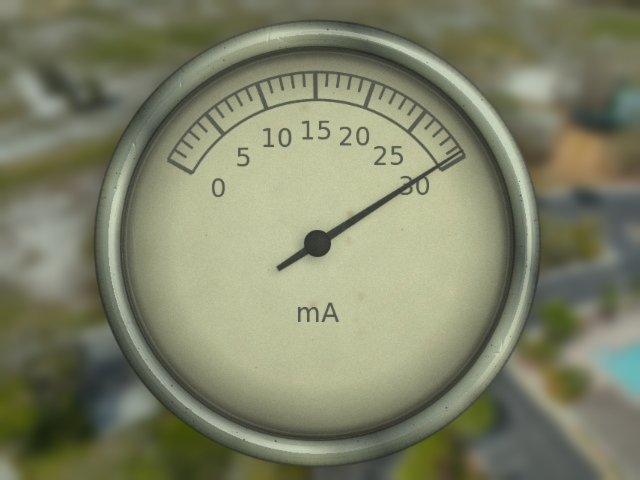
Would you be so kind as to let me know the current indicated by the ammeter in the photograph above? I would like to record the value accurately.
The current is 29.5 mA
